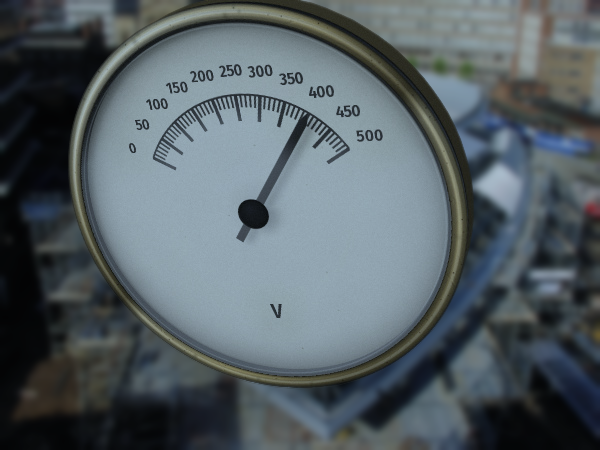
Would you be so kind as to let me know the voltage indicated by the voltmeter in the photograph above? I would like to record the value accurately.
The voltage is 400 V
